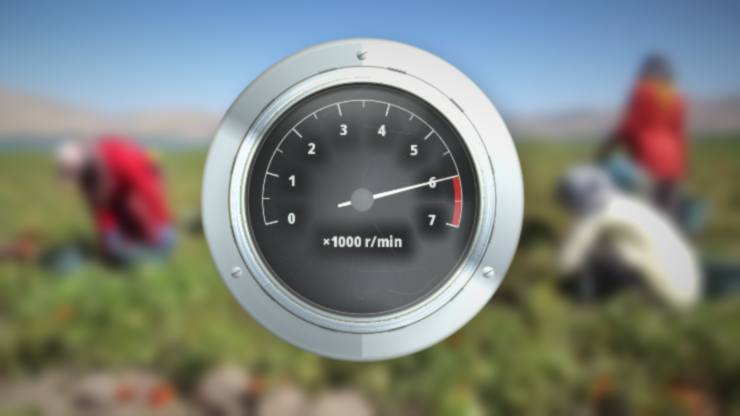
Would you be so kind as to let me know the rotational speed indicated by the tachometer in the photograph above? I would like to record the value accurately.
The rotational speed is 6000 rpm
